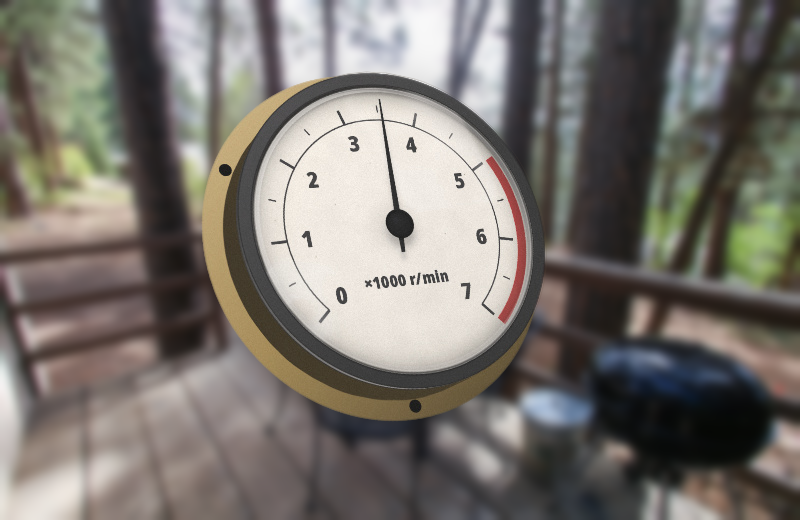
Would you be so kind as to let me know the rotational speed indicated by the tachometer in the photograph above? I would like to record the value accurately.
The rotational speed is 3500 rpm
